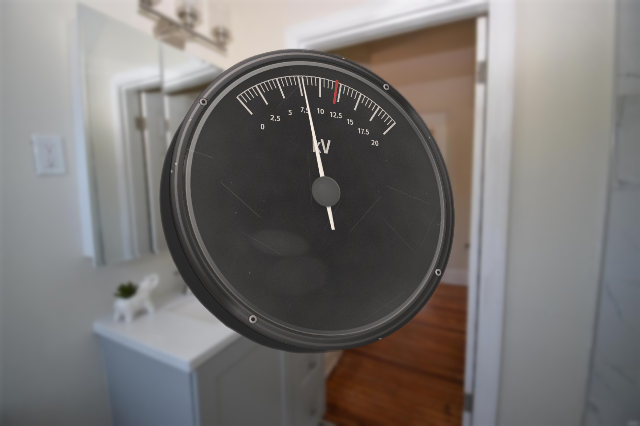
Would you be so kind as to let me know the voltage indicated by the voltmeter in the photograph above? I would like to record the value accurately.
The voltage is 7.5 kV
